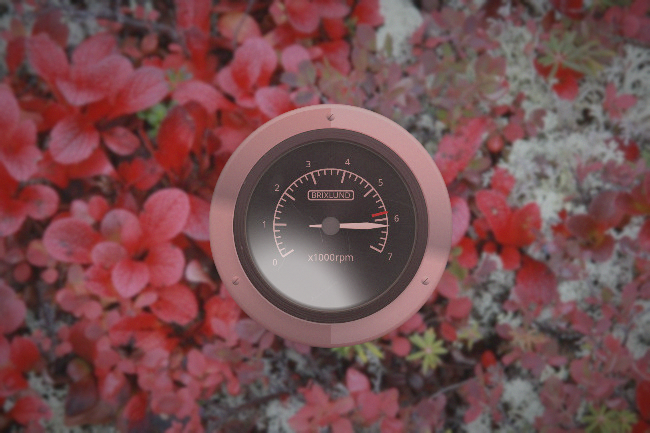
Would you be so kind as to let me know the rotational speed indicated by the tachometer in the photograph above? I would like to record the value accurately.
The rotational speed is 6200 rpm
